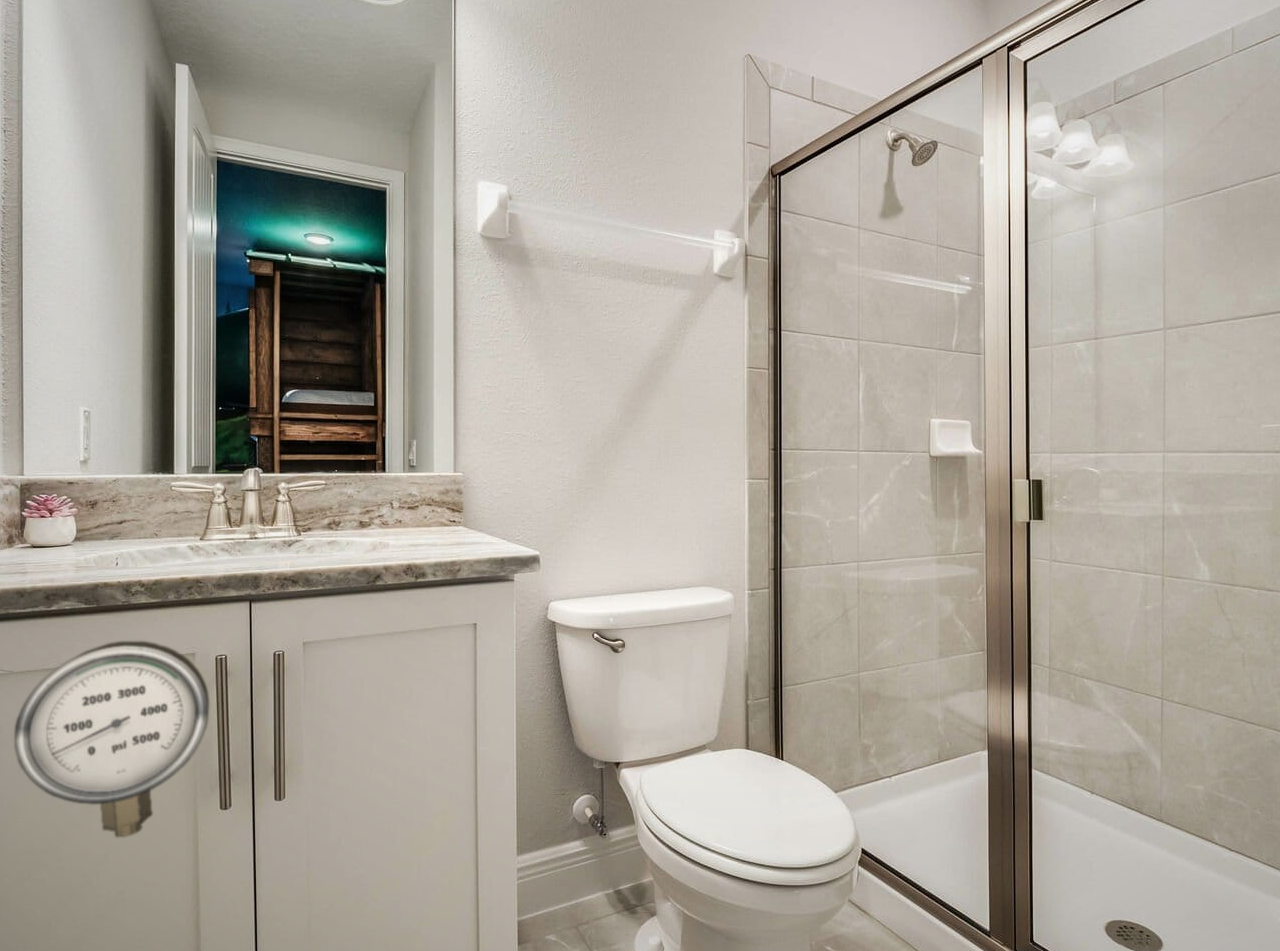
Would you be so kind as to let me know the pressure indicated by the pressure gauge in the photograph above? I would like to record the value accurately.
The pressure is 500 psi
